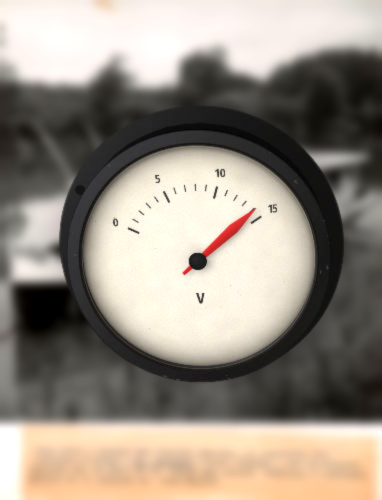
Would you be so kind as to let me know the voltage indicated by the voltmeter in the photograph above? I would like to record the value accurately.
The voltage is 14 V
